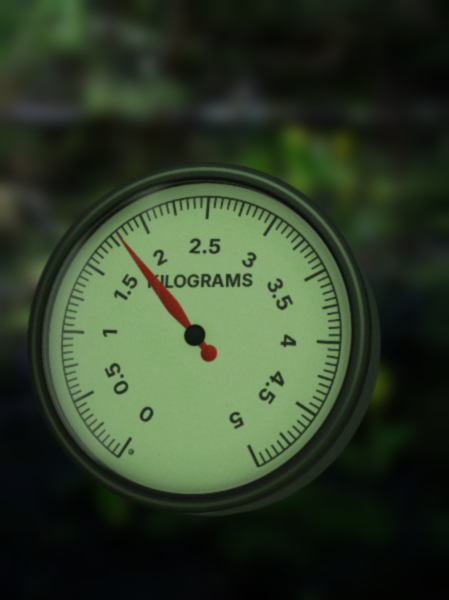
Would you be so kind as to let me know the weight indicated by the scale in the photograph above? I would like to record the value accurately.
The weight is 1.8 kg
